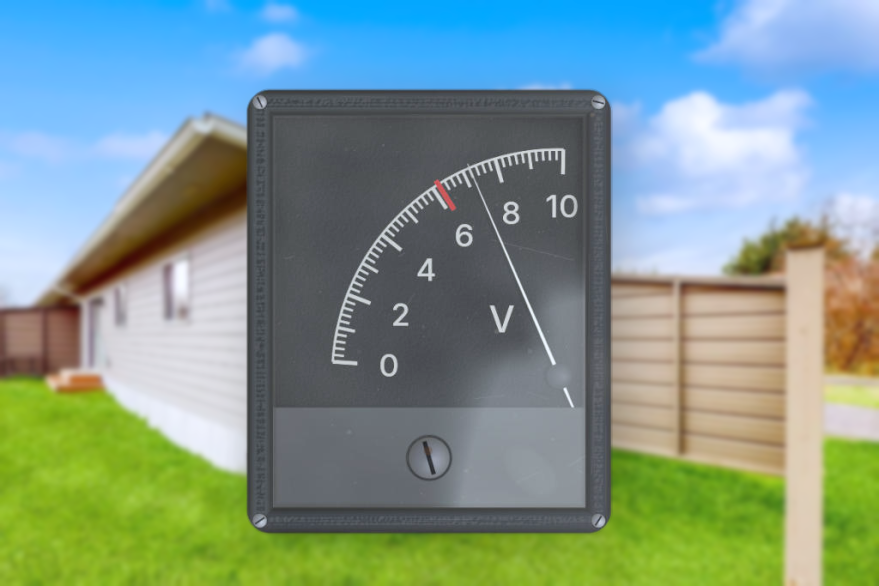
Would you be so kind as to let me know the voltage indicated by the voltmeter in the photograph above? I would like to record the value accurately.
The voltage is 7.2 V
